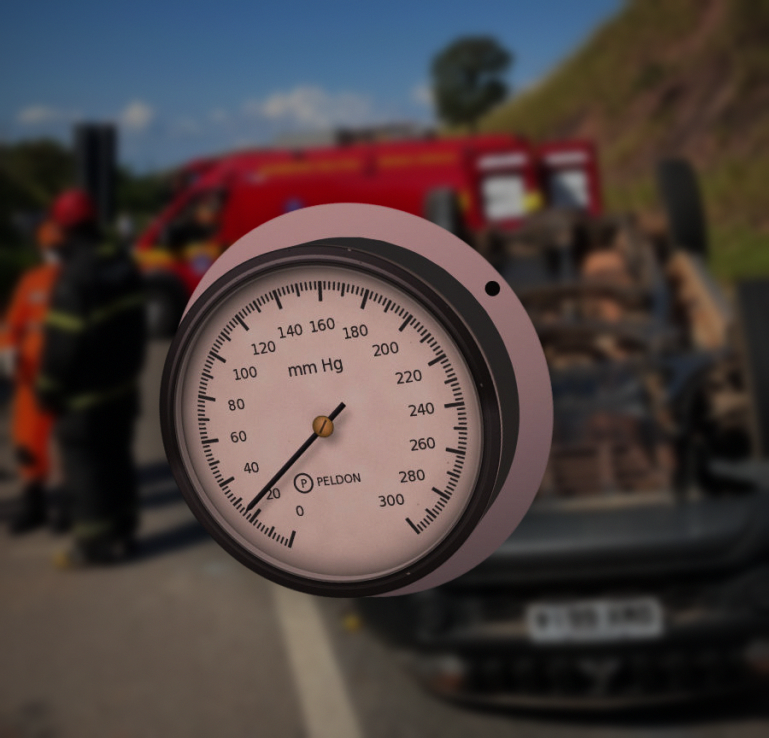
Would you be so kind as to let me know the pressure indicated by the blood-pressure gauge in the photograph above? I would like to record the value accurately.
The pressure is 24 mmHg
